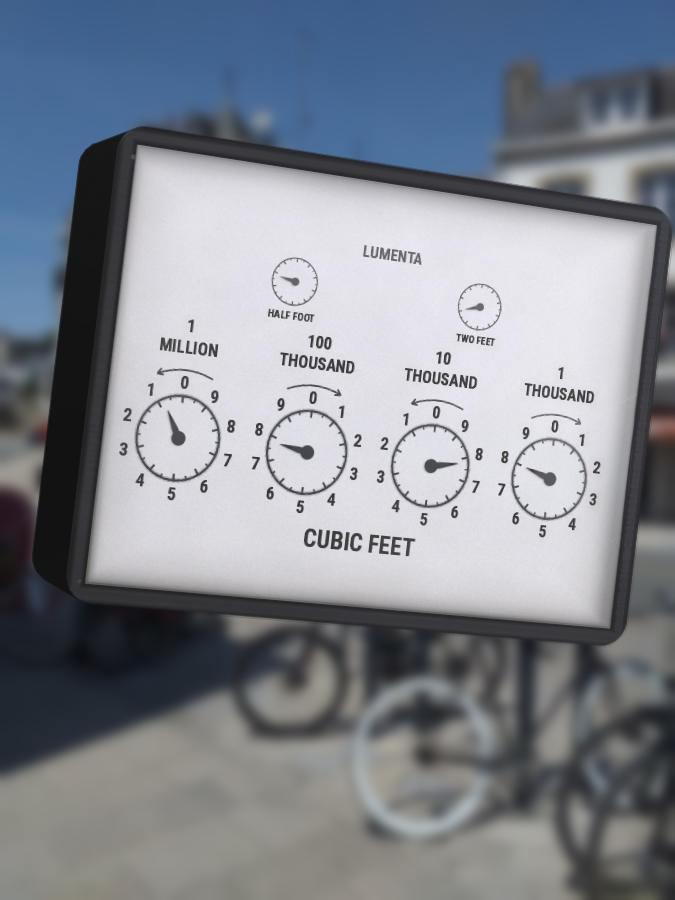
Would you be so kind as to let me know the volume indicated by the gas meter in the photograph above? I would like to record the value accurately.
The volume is 77800 ft³
